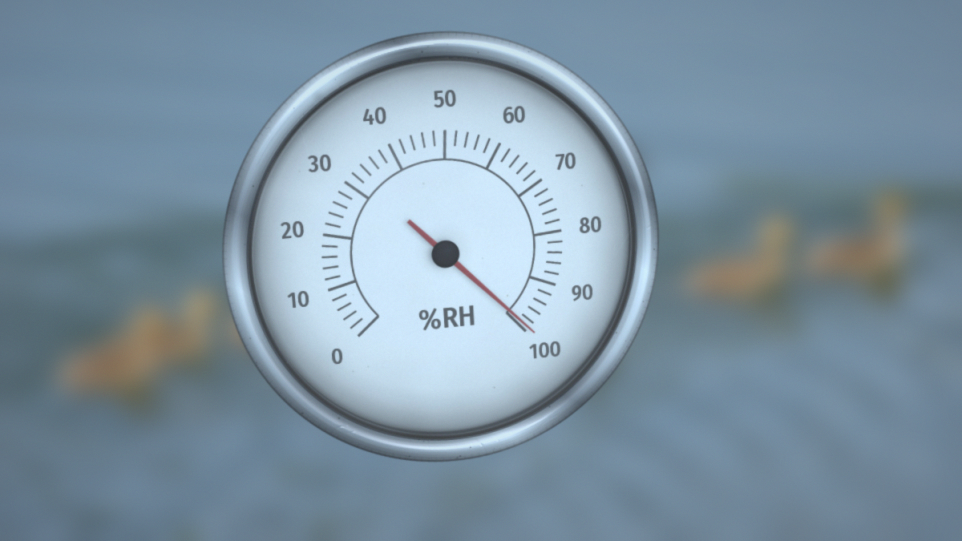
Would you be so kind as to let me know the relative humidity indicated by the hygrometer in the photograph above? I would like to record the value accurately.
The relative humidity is 99 %
